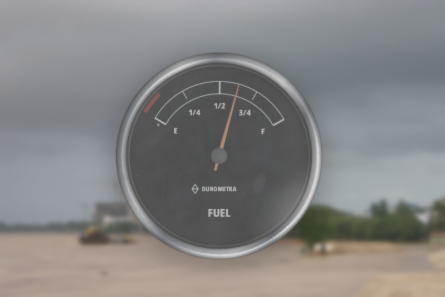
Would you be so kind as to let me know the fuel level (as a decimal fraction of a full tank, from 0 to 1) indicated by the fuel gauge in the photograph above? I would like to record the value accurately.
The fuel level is 0.625
